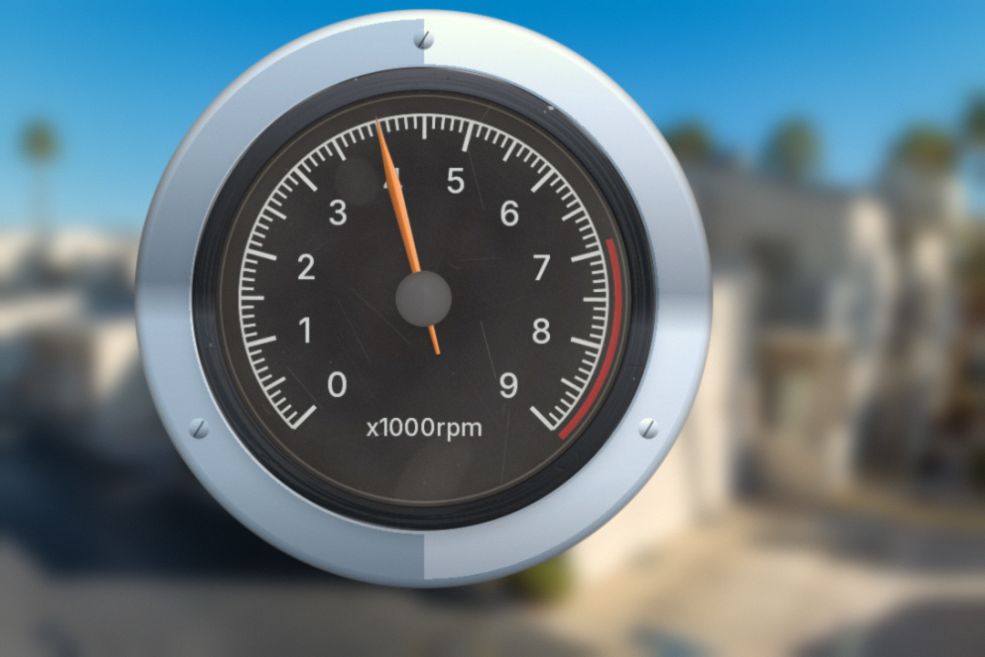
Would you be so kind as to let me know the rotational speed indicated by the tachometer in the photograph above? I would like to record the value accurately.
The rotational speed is 4000 rpm
